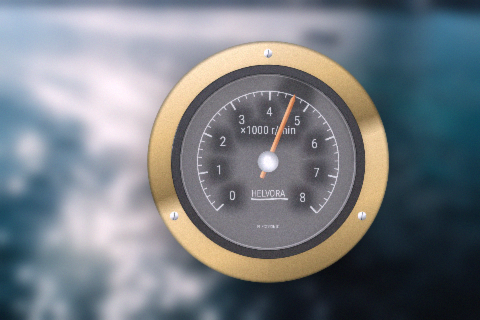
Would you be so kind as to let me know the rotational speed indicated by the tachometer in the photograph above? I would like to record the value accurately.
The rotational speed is 4600 rpm
